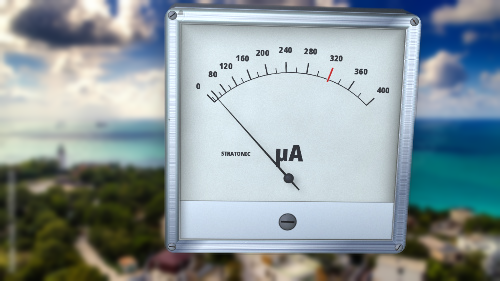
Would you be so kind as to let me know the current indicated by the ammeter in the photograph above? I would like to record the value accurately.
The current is 40 µA
